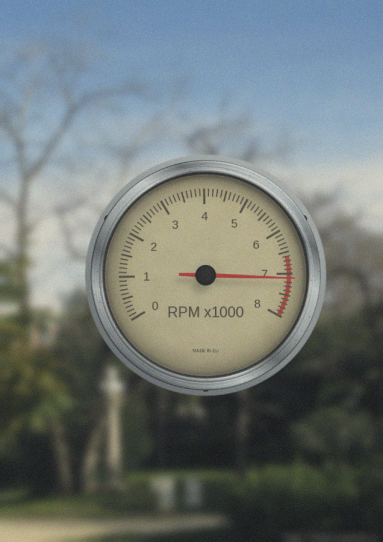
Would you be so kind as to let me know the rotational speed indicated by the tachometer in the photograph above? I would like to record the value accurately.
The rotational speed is 7100 rpm
